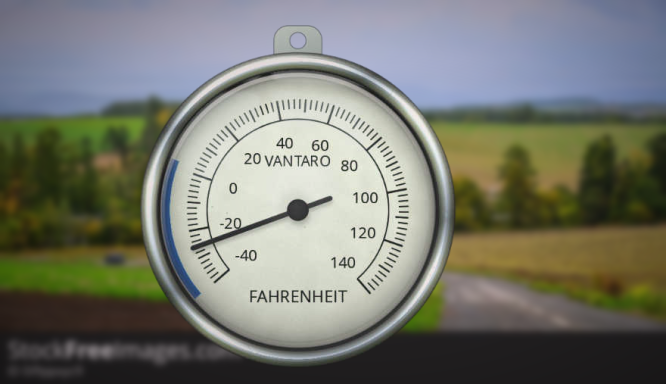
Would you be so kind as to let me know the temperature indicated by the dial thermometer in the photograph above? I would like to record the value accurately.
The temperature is -26 °F
